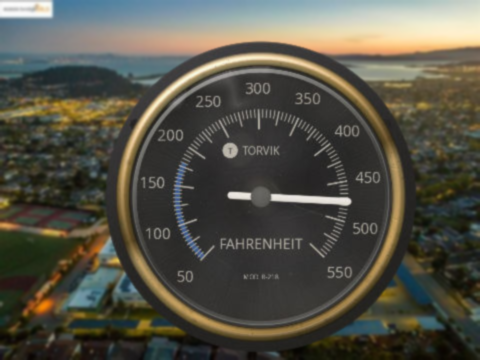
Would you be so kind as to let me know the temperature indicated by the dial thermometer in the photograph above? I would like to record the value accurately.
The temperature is 475 °F
